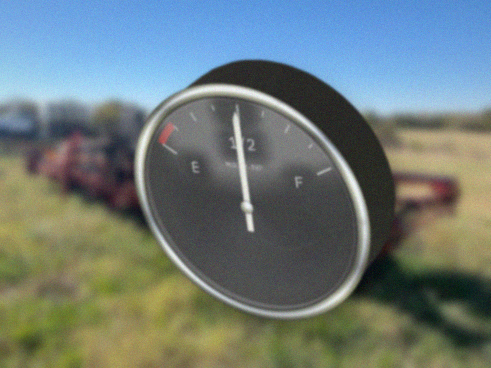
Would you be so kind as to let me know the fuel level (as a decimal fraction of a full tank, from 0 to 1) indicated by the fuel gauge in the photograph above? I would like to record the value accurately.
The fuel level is 0.5
